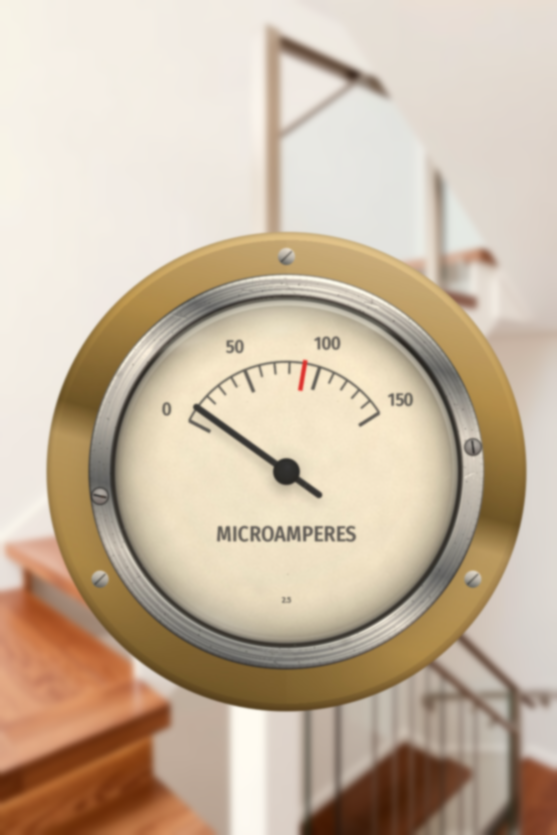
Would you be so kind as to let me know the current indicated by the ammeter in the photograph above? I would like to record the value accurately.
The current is 10 µA
